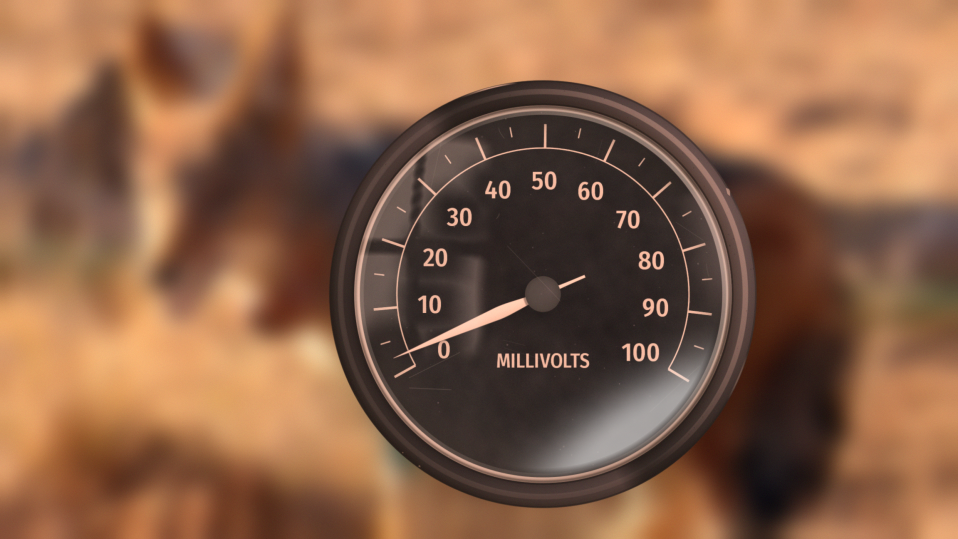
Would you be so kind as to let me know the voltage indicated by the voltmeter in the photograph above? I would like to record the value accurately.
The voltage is 2.5 mV
